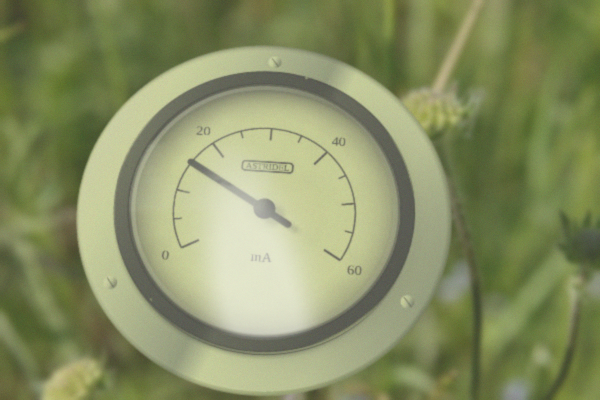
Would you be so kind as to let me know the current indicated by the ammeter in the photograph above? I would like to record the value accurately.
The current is 15 mA
